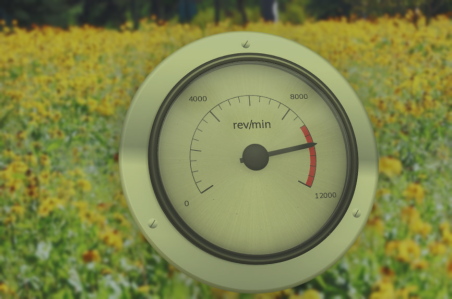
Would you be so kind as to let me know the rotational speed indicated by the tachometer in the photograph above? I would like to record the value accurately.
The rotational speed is 10000 rpm
